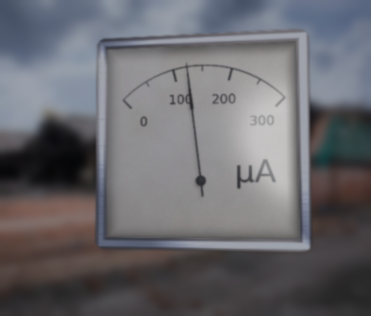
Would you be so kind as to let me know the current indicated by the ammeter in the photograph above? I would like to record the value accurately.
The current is 125 µA
